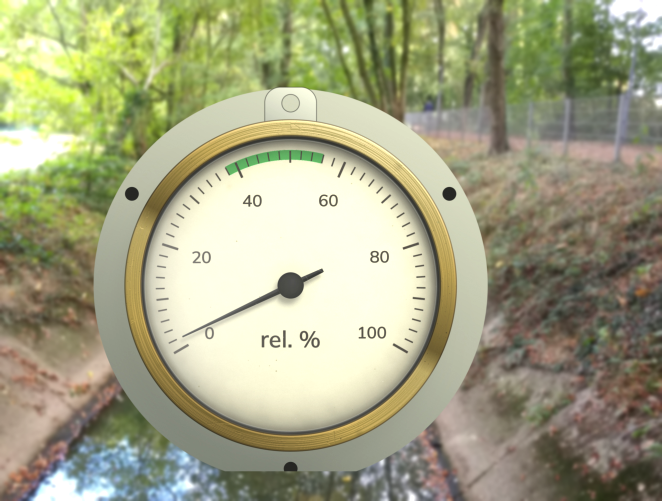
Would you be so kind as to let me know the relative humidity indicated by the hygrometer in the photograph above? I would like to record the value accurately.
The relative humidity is 2 %
